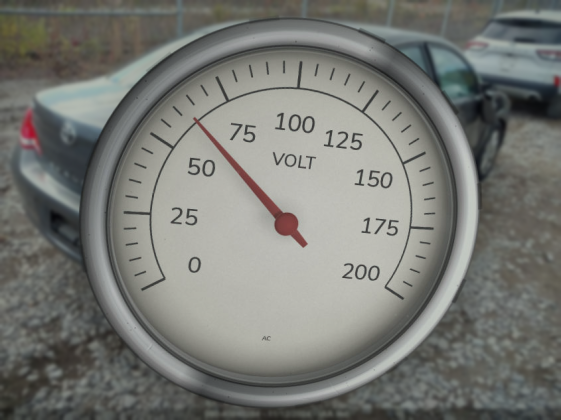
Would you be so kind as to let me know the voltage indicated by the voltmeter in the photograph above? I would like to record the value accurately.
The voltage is 62.5 V
